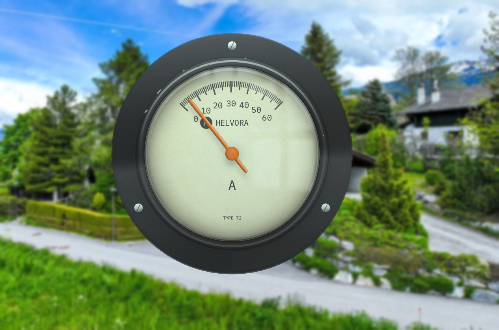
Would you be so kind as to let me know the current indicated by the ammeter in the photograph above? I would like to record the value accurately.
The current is 5 A
